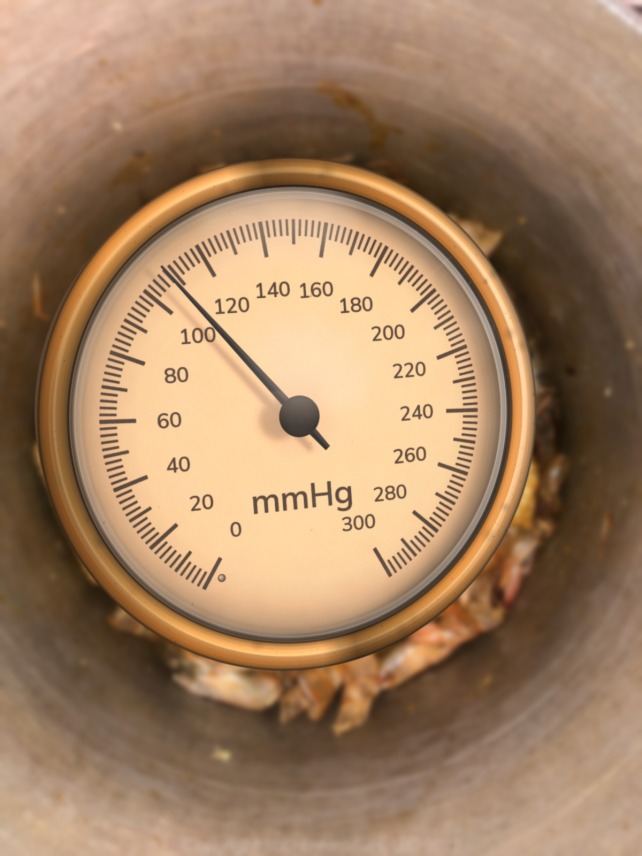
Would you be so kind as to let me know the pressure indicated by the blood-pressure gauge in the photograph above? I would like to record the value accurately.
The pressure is 108 mmHg
